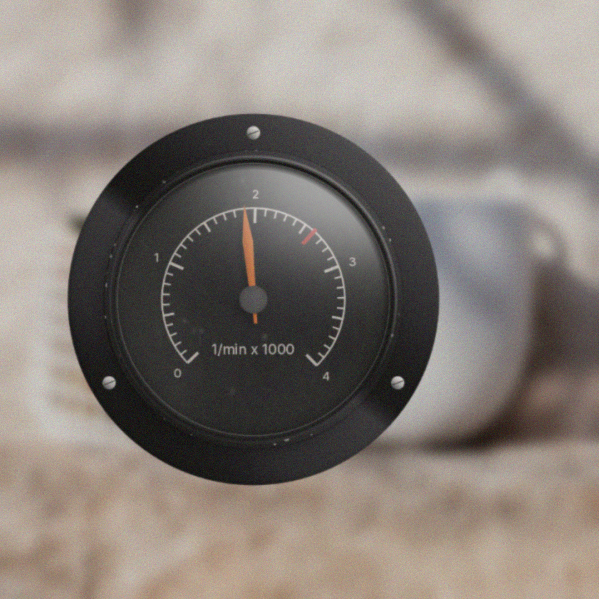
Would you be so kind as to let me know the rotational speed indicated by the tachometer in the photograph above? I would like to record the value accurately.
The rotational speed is 1900 rpm
